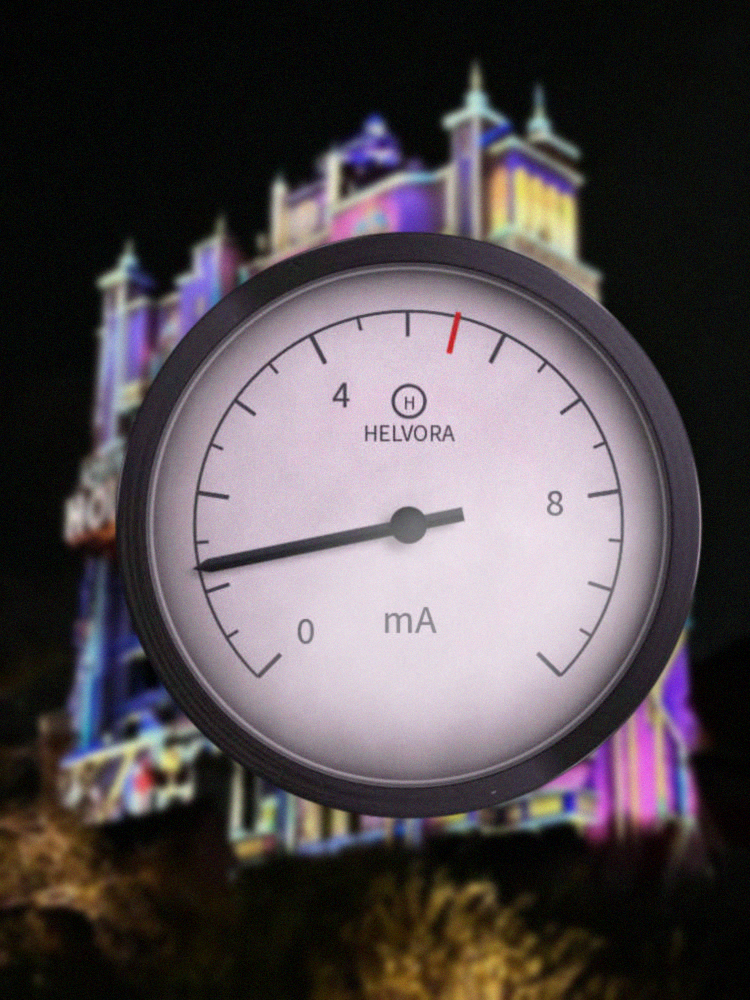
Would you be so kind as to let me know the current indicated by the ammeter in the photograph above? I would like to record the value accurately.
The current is 1.25 mA
